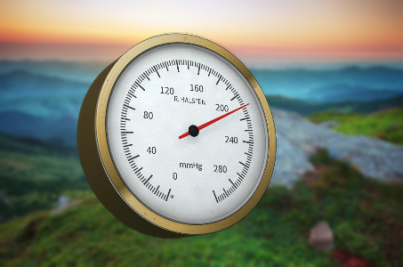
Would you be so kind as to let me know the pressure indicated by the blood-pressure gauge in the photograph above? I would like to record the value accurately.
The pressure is 210 mmHg
